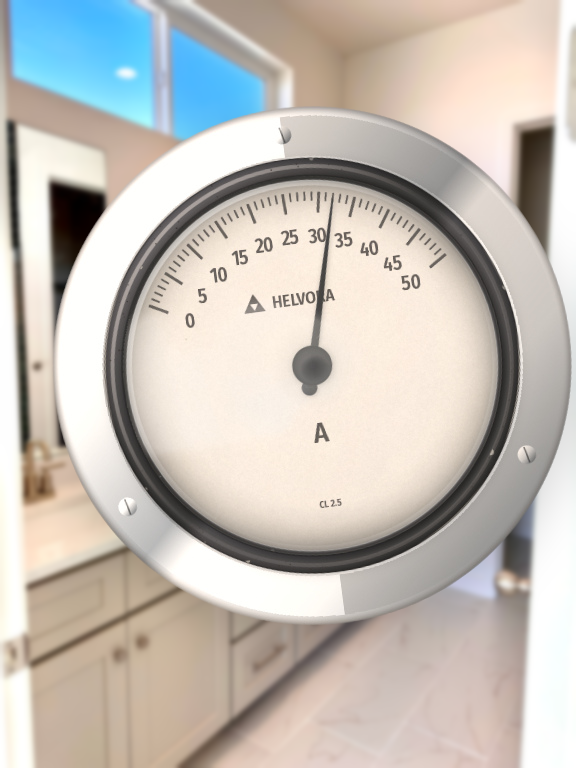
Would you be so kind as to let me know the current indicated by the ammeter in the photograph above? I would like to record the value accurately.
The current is 32 A
